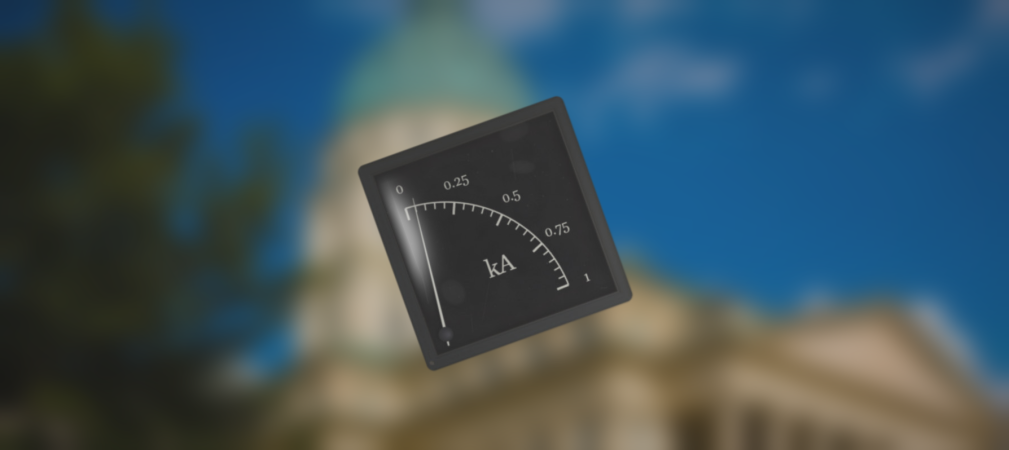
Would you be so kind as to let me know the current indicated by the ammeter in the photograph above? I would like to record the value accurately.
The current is 0.05 kA
